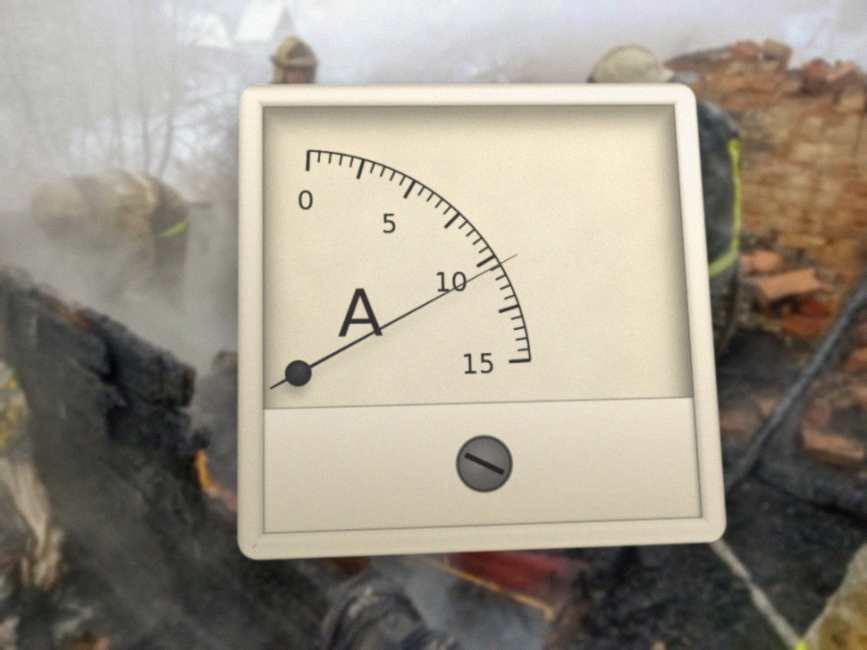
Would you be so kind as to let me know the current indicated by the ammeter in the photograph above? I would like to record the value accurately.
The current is 10.5 A
